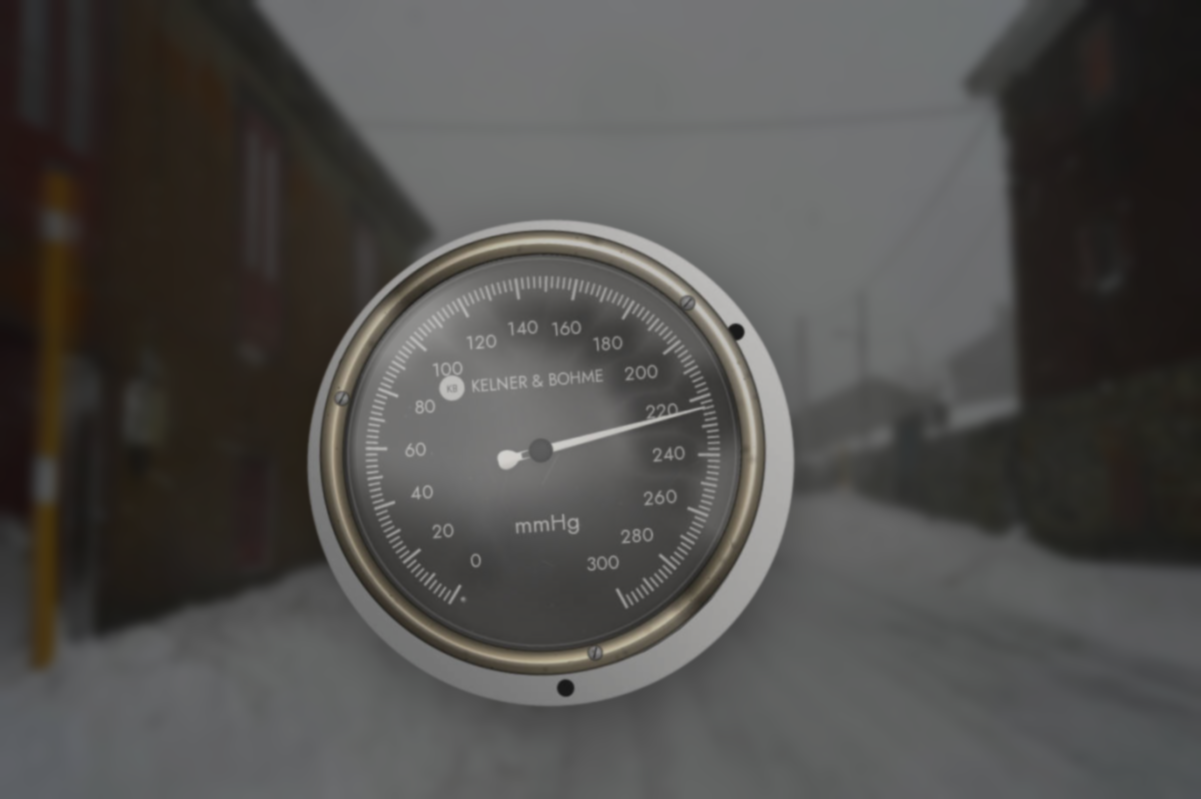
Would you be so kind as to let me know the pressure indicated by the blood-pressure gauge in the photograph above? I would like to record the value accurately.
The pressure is 224 mmHg
